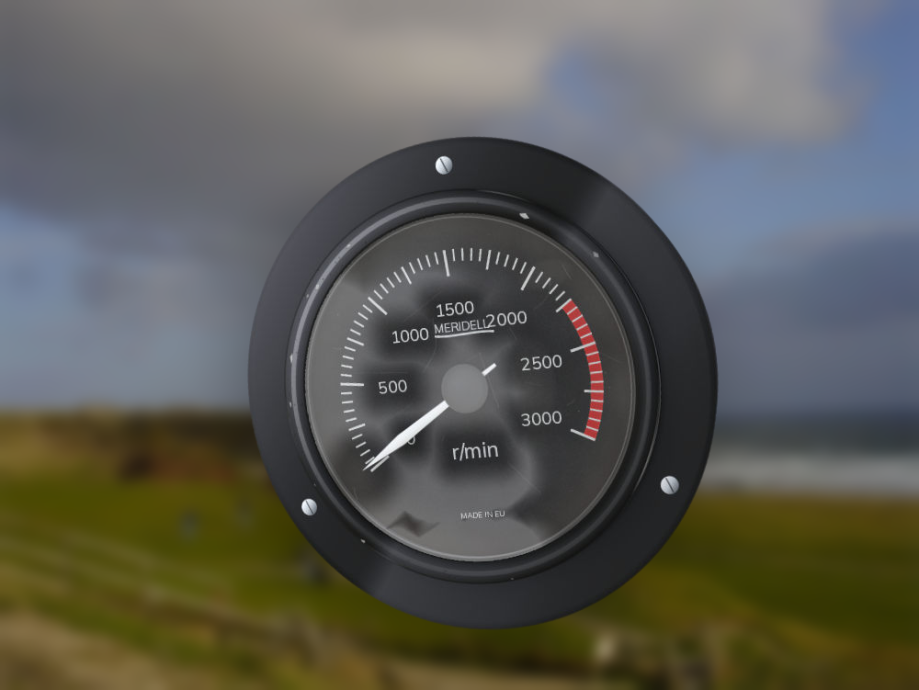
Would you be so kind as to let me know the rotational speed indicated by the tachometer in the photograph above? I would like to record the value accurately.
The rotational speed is 25 rpm
